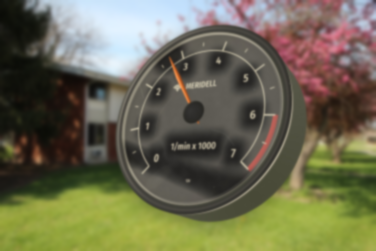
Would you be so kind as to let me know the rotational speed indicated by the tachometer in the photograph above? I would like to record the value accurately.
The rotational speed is 2750 rpm
